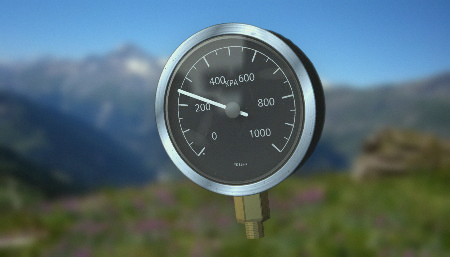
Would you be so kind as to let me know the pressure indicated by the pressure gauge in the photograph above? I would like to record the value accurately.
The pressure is 250 kPa
